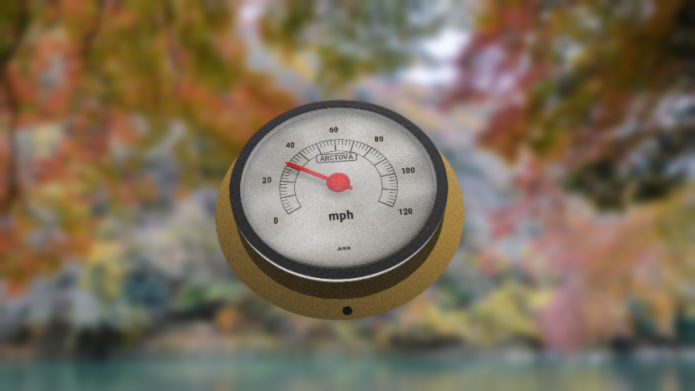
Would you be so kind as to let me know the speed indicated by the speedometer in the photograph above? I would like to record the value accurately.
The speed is 30 mph
